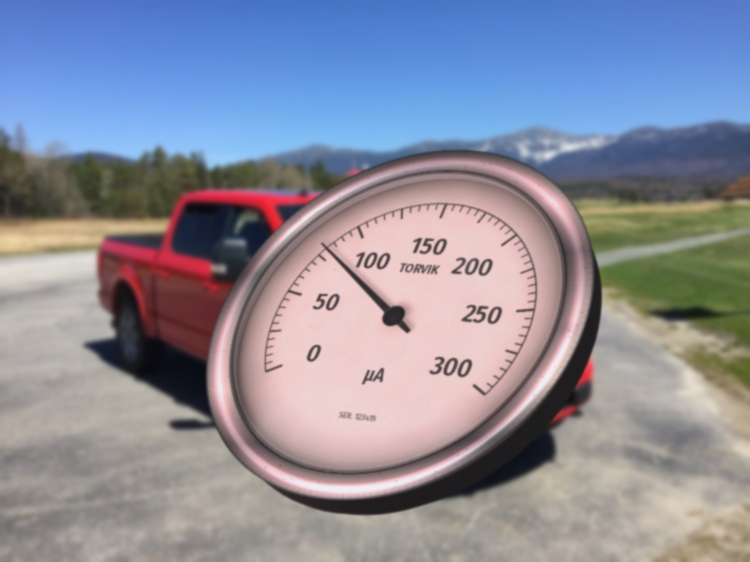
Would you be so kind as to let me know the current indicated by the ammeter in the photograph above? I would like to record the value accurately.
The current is 80 µA
